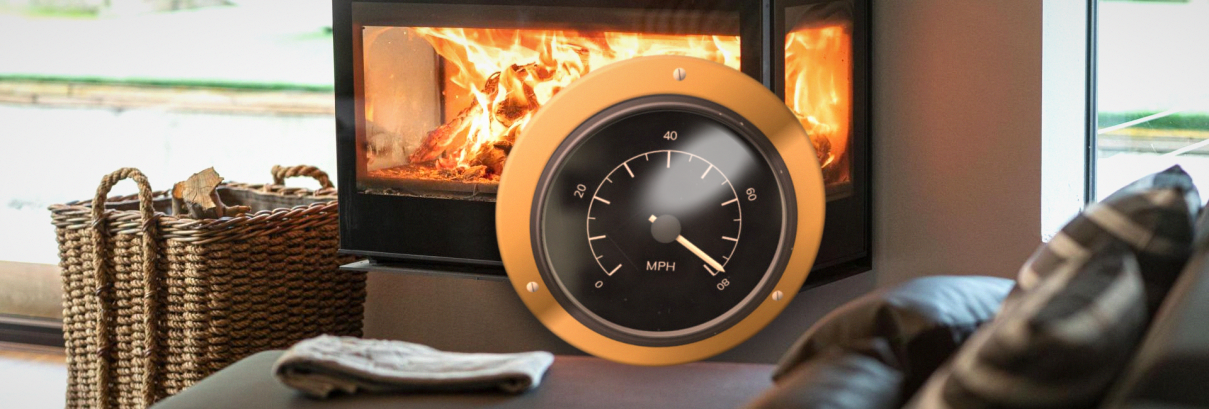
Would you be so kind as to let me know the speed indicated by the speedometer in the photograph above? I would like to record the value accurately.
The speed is 77.5 mph
